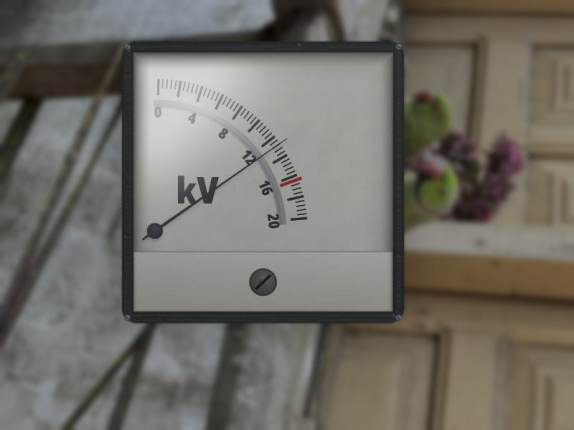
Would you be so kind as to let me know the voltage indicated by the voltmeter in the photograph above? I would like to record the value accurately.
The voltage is 12.8 kV
